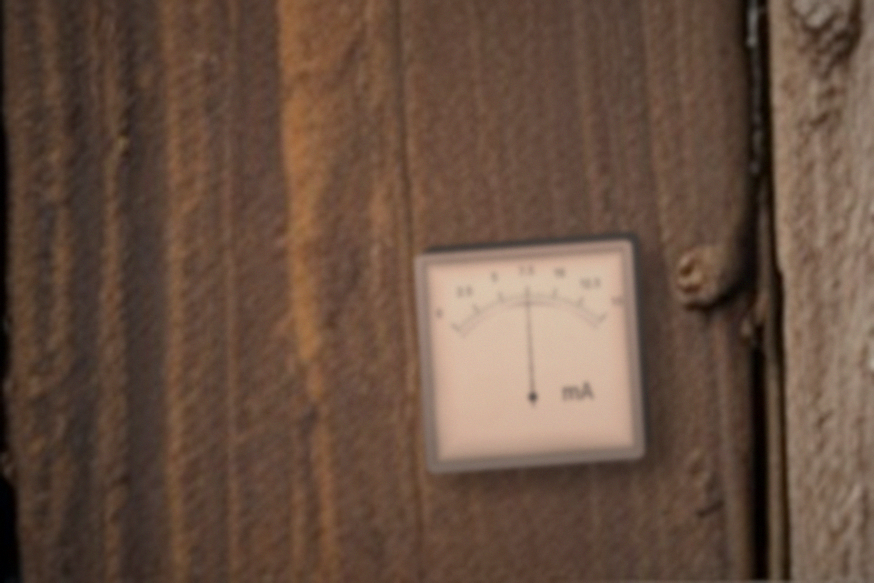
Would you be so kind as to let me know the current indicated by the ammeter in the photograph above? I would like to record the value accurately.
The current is 7.5 mA
